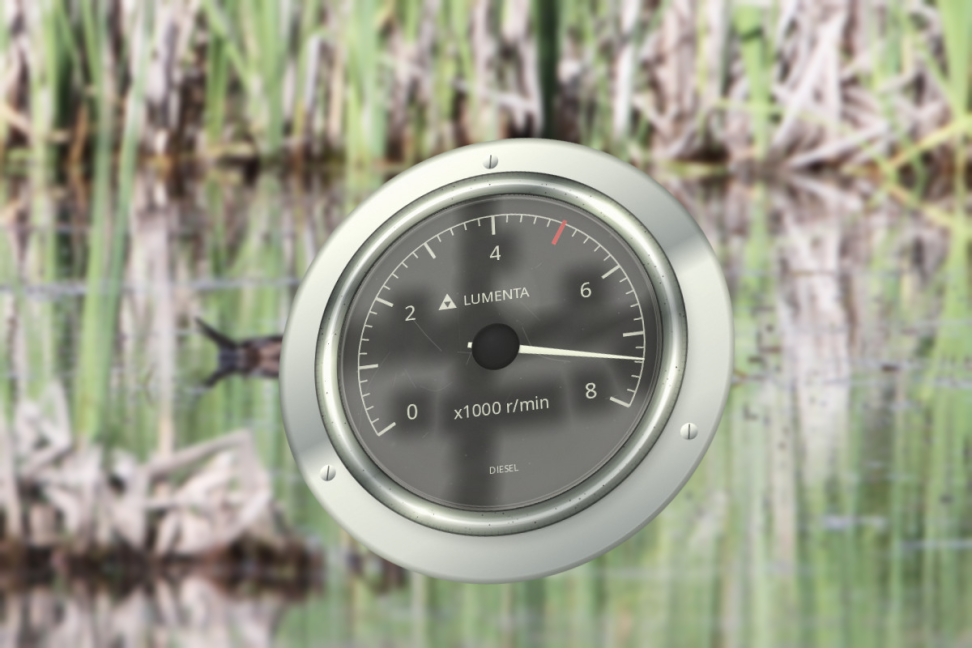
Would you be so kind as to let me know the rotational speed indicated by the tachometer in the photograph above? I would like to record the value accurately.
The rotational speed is 7400 rpm
